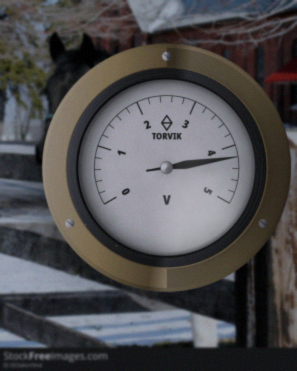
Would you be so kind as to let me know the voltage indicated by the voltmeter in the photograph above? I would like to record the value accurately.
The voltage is 4.2 V
